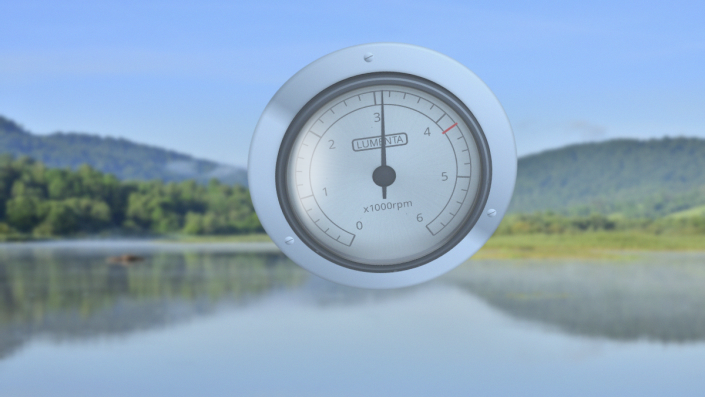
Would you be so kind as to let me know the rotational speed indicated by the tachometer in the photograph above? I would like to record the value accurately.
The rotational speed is 3100 rpm
